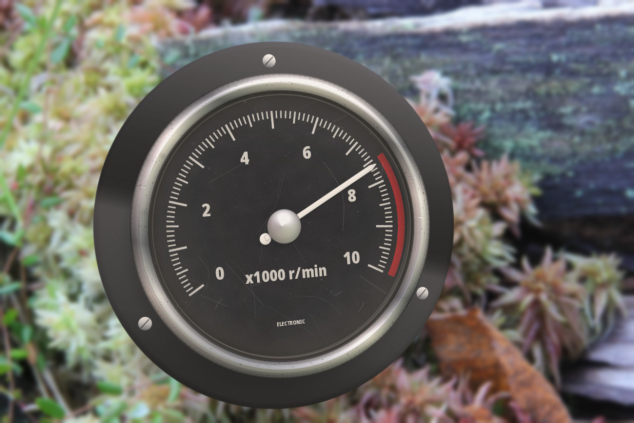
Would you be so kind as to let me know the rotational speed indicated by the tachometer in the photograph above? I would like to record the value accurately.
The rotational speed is 7600 rpm
